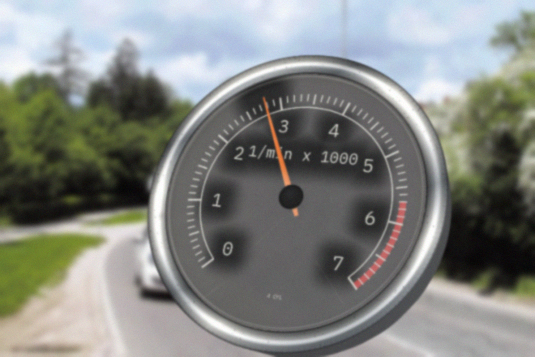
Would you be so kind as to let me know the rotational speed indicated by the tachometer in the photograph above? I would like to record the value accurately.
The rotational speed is 2800 rpm
